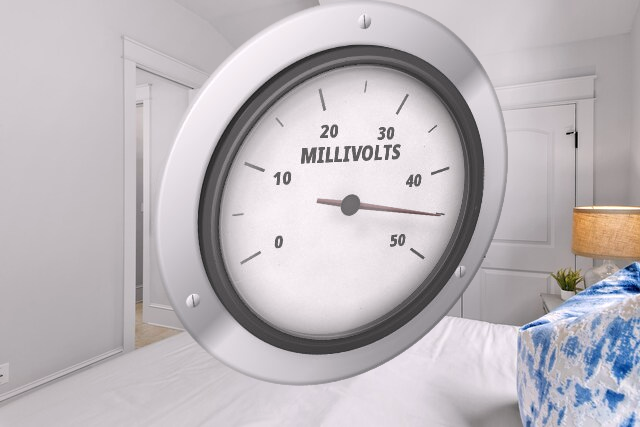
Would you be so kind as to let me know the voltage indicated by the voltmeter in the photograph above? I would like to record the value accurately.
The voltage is 45 mV
